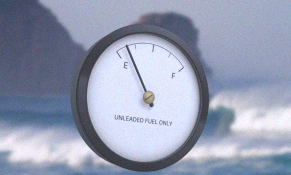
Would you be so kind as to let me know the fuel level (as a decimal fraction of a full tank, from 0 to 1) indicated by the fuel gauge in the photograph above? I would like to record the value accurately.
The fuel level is 0.125
